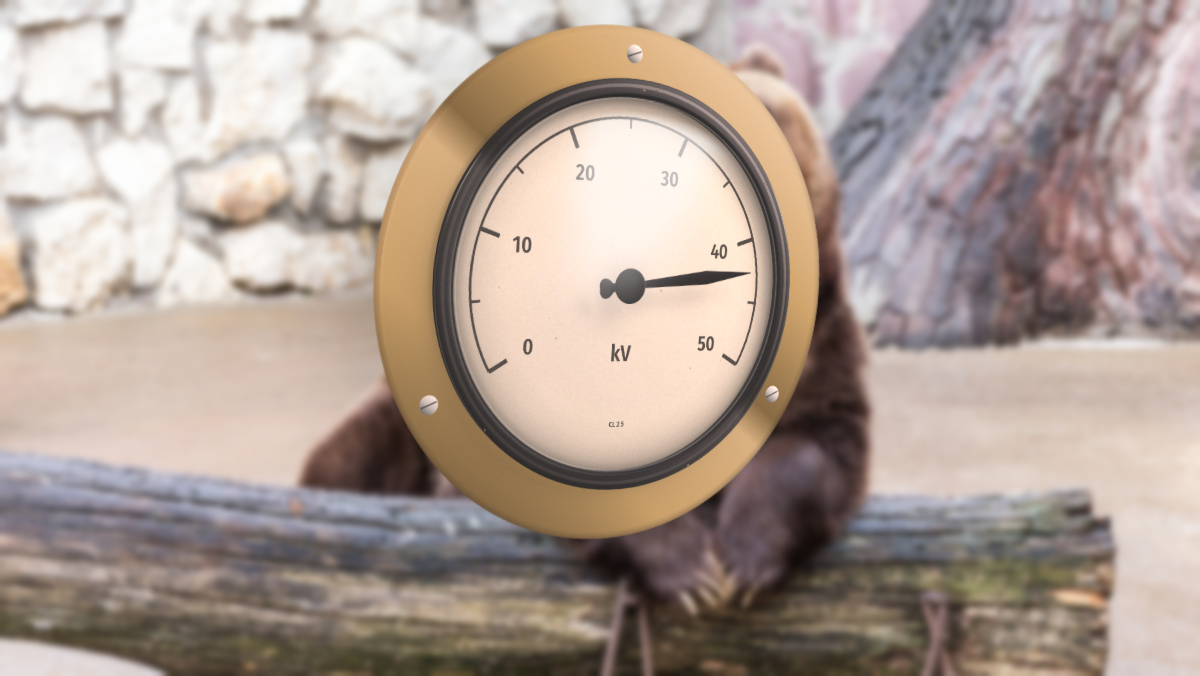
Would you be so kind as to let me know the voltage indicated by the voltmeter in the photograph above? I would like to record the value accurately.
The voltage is 42.5 kV
